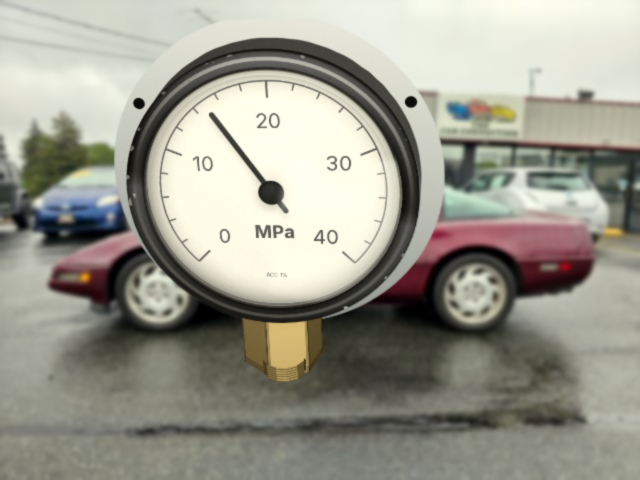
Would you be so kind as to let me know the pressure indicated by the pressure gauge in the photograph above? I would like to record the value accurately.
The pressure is 15 MPa
